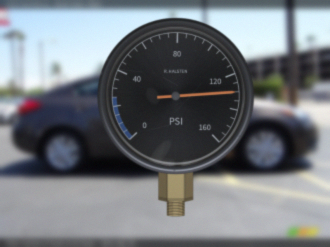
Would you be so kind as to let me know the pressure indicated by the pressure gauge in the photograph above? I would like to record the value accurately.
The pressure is 130 psi
